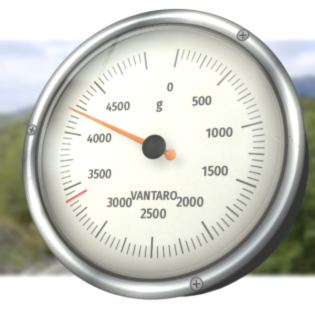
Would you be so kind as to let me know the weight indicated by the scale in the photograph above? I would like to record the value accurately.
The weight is 4200 g
